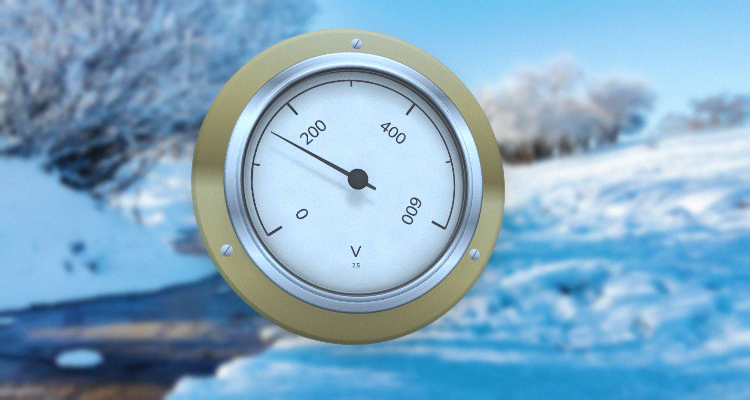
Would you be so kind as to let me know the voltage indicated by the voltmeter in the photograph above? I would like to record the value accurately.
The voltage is 150 V
